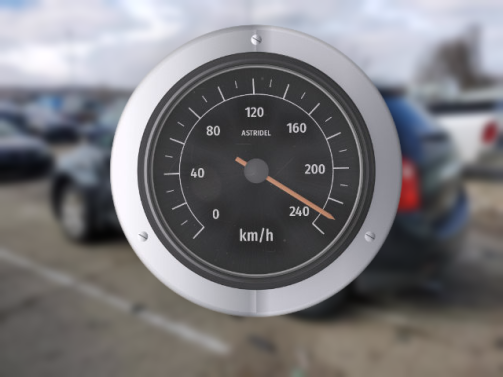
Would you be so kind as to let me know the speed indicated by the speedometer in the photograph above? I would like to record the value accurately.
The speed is 230 km/h
